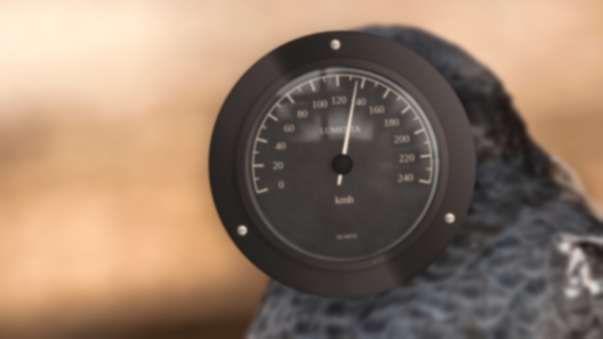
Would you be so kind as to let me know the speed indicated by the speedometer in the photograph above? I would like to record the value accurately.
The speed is 135 km/h
